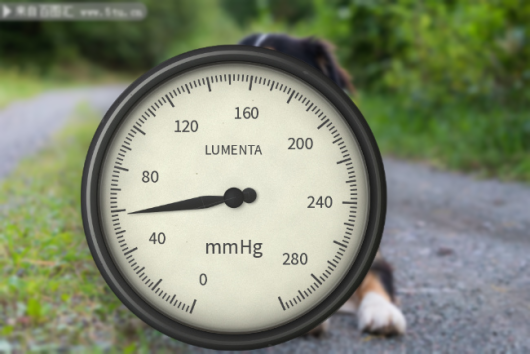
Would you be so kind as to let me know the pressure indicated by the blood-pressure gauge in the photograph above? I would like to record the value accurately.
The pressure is 58 mmHg
